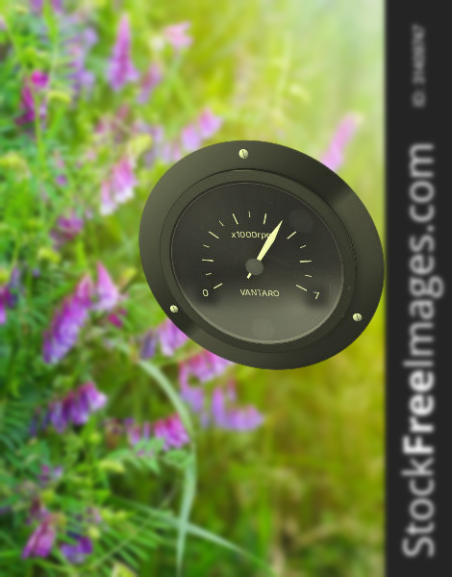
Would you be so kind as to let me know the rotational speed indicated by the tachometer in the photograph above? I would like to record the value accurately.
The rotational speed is 4500 rpm
